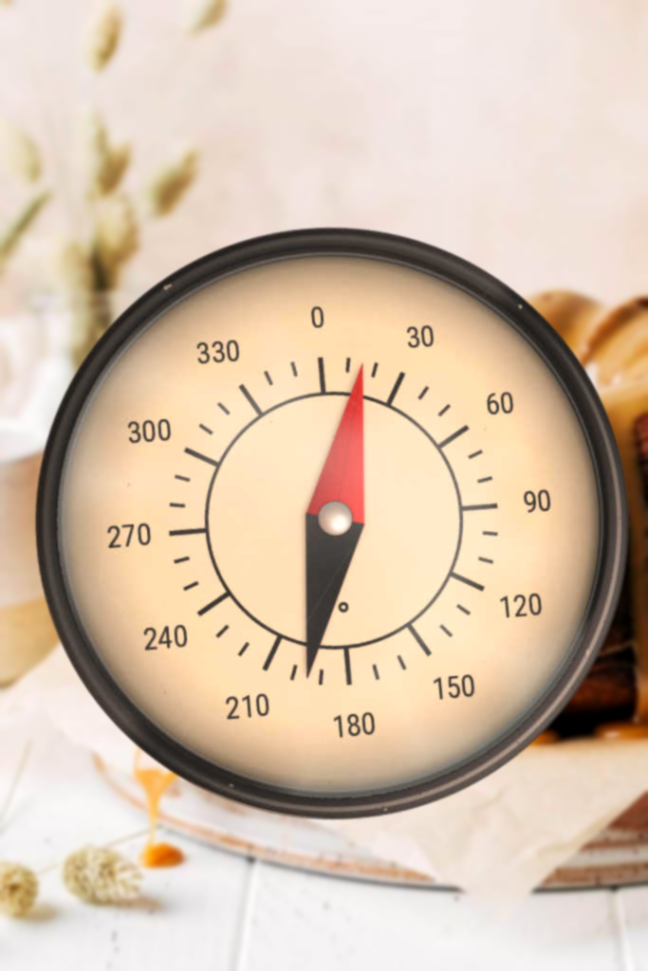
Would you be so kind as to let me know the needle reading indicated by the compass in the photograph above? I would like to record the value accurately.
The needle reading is 15 °
